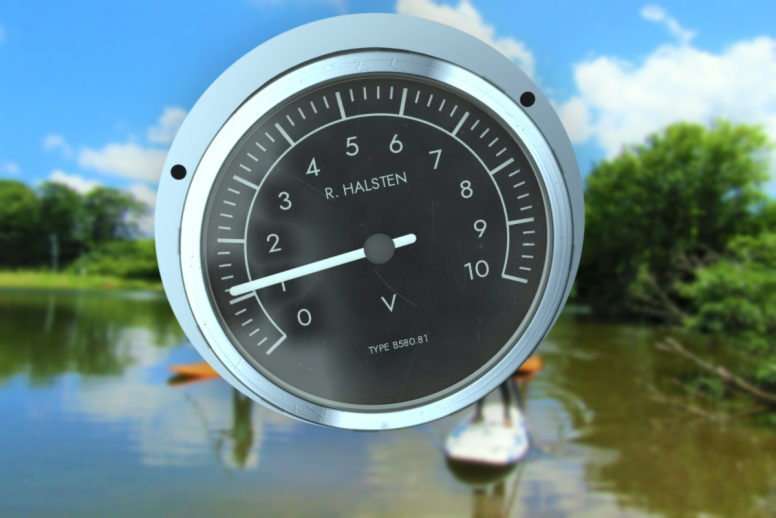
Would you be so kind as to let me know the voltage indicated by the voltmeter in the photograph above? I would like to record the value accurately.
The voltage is 1.2 V
